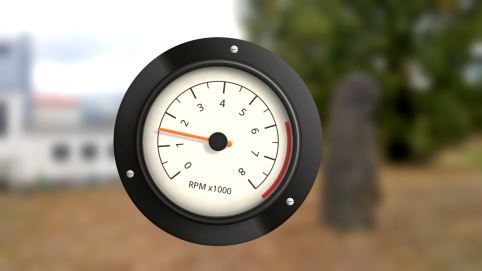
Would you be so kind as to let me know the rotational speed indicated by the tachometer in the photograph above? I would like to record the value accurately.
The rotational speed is 1500 rpm
